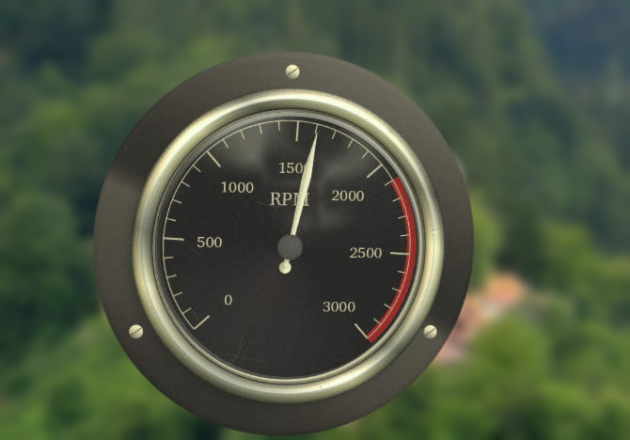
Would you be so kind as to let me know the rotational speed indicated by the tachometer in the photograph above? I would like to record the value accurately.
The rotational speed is 1600 rpm
